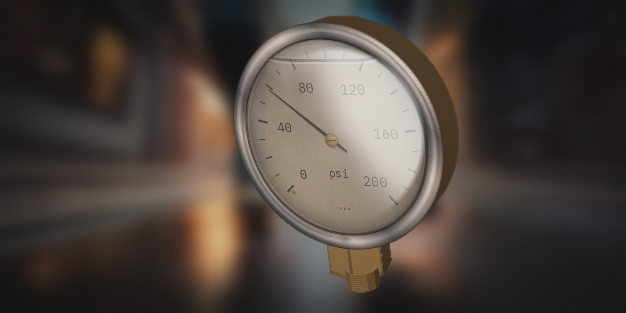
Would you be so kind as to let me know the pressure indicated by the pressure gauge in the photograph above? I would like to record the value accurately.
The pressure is 60 psi
